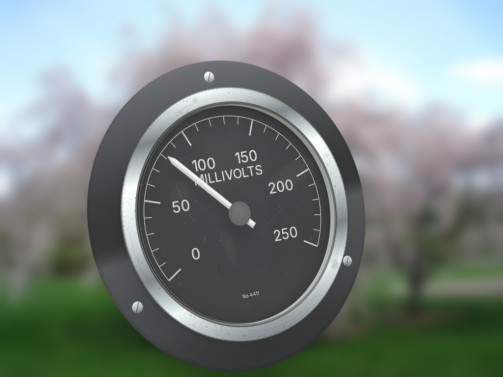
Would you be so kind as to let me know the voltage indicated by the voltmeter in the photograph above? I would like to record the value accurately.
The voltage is 80 mV
